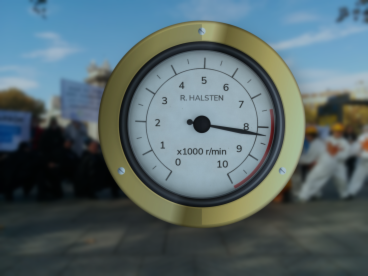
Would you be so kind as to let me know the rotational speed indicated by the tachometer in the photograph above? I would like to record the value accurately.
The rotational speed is 8250 rpm
